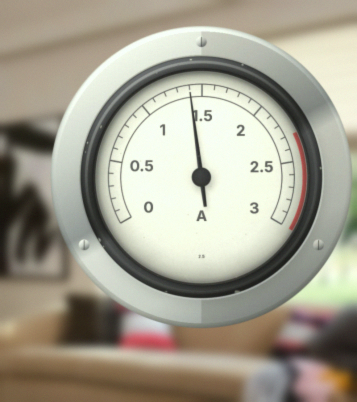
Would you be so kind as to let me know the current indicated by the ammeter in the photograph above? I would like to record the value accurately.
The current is 1.4 A
